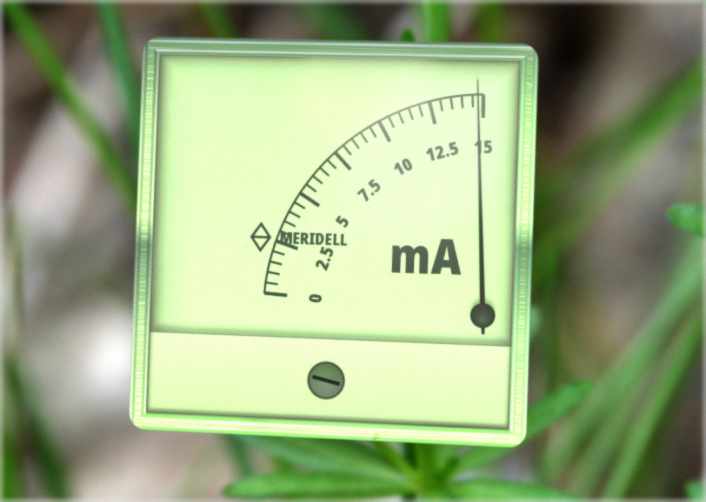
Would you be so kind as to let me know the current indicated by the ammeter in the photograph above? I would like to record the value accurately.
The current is 14.75 mA
